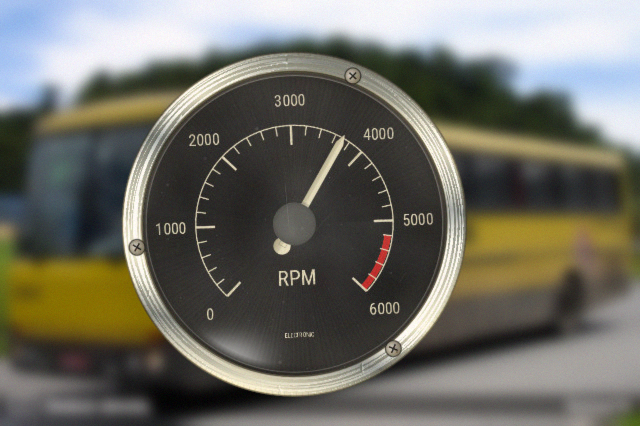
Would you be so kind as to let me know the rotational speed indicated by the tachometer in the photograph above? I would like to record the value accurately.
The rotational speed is 3700 rpm
